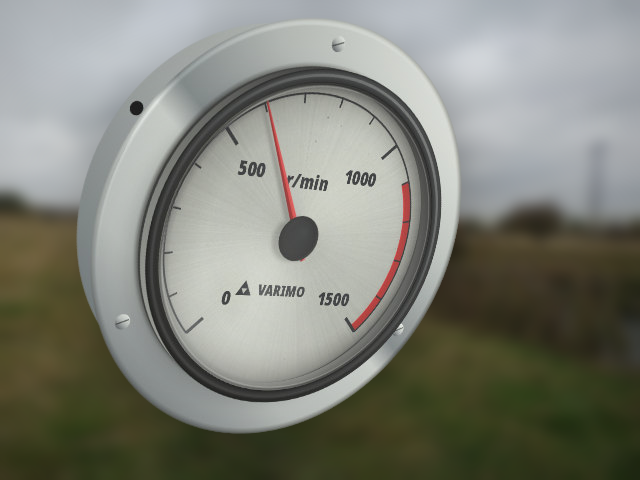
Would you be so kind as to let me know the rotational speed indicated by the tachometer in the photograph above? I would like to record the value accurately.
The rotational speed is 600 rpm
